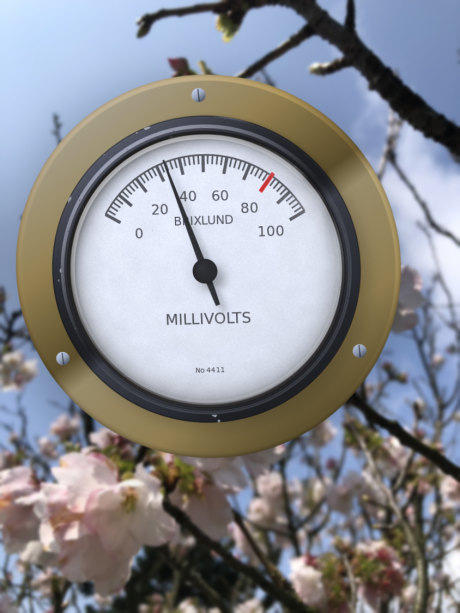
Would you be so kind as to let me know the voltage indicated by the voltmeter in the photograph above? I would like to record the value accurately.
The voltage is 34 mV
